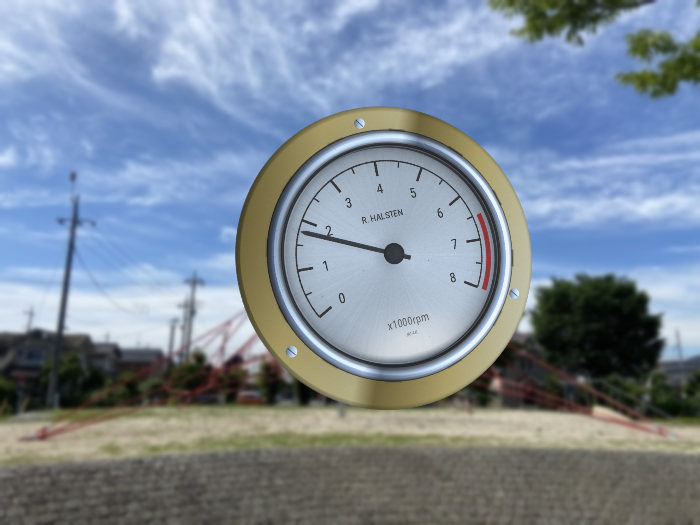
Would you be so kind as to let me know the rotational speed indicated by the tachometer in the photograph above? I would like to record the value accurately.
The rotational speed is 1750 rpm
